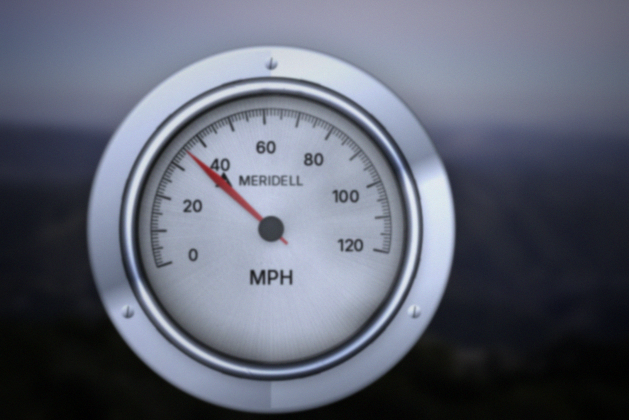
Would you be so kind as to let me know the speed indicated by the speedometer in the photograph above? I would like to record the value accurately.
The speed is 35 mph
